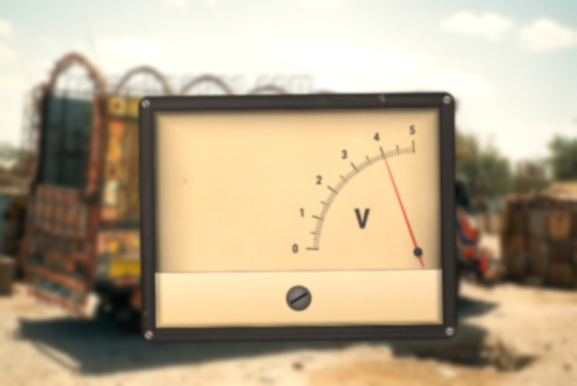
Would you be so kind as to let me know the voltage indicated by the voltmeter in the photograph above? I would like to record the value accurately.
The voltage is 4 V
